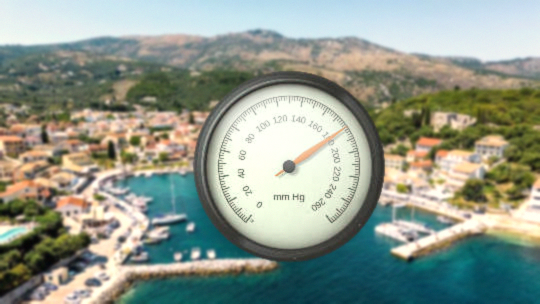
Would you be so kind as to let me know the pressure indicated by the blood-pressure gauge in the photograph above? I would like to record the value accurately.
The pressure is 180 mmHg
